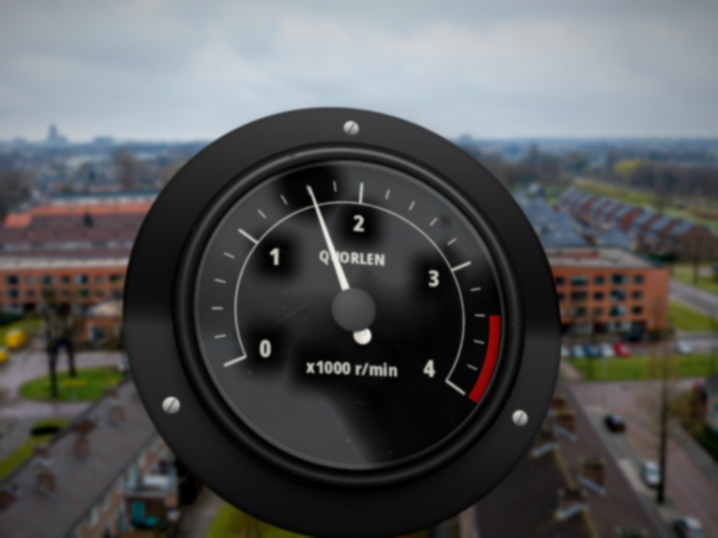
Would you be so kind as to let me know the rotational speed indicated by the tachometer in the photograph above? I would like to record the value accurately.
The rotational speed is 1600 rpm
